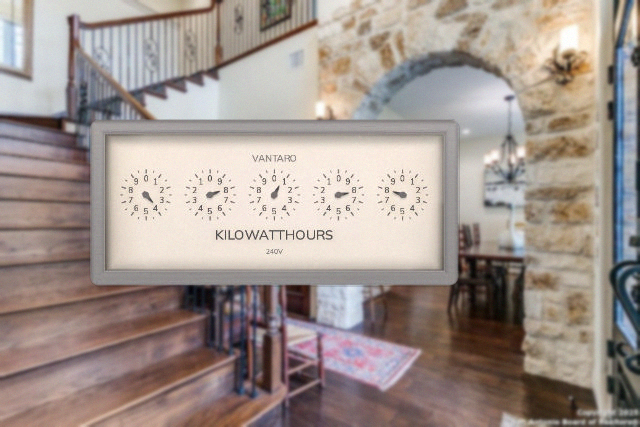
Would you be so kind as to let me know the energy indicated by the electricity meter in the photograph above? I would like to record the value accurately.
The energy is 38078 kWh
